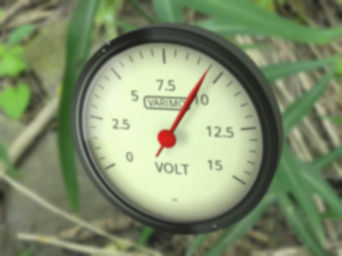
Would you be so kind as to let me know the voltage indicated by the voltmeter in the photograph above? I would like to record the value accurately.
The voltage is 9.5 V
